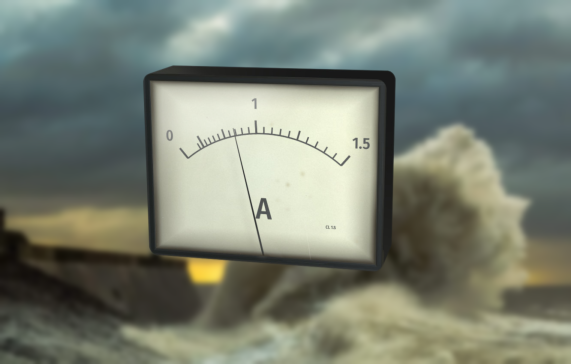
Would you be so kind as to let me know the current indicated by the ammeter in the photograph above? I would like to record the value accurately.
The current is 0.85 A
